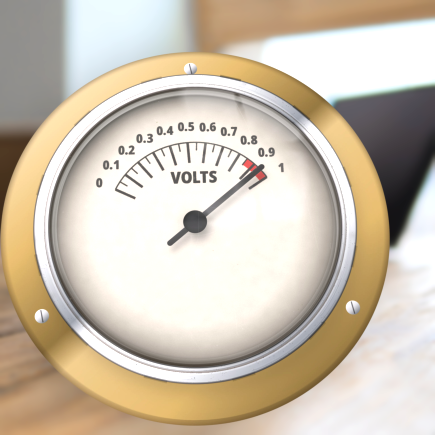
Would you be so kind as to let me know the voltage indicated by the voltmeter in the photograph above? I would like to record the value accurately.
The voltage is 0.95 V
